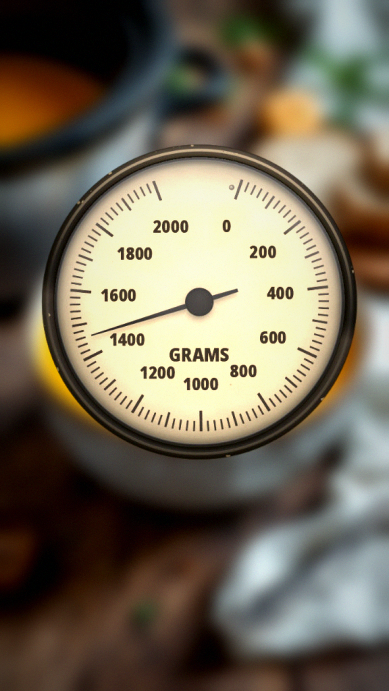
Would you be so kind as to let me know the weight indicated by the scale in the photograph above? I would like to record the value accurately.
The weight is 1460 g
